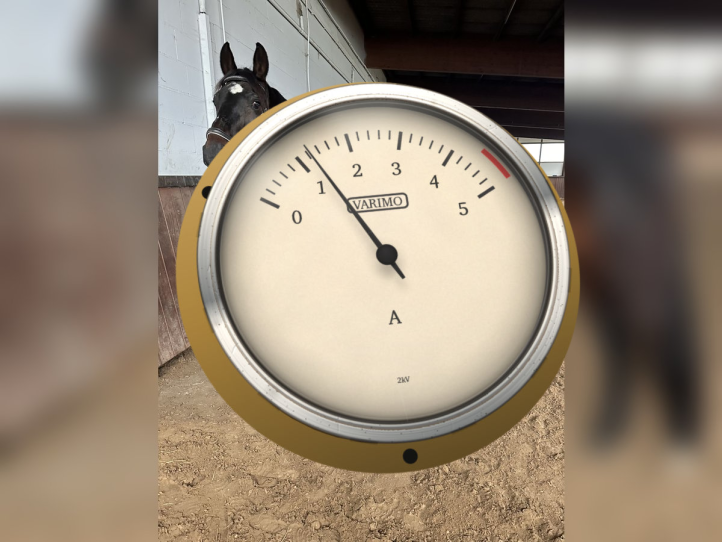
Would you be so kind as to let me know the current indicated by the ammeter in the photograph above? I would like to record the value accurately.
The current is 1.2 A
